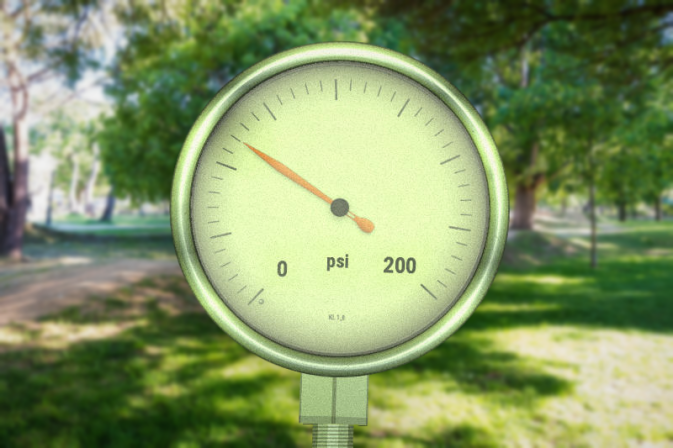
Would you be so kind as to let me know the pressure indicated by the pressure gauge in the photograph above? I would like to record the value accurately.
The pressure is 60 psi
